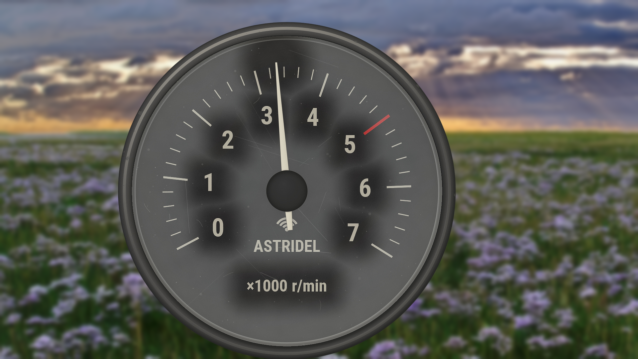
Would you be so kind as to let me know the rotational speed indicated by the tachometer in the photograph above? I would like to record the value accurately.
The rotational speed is 3300 rpm
